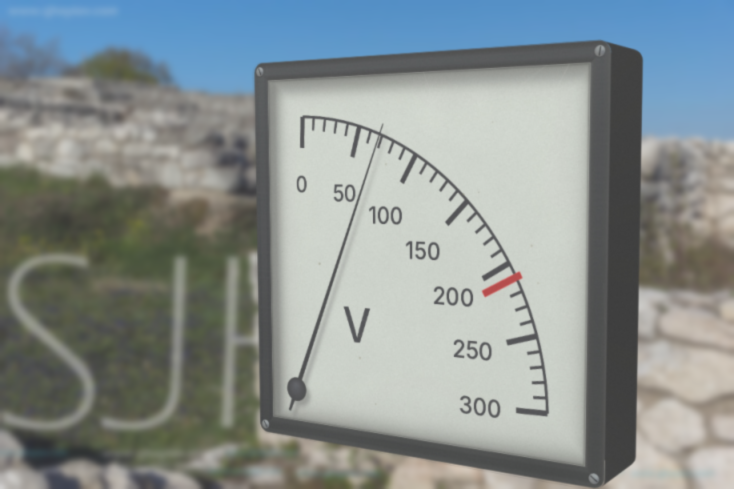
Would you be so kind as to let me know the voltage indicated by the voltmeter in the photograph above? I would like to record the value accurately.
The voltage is 70 V
